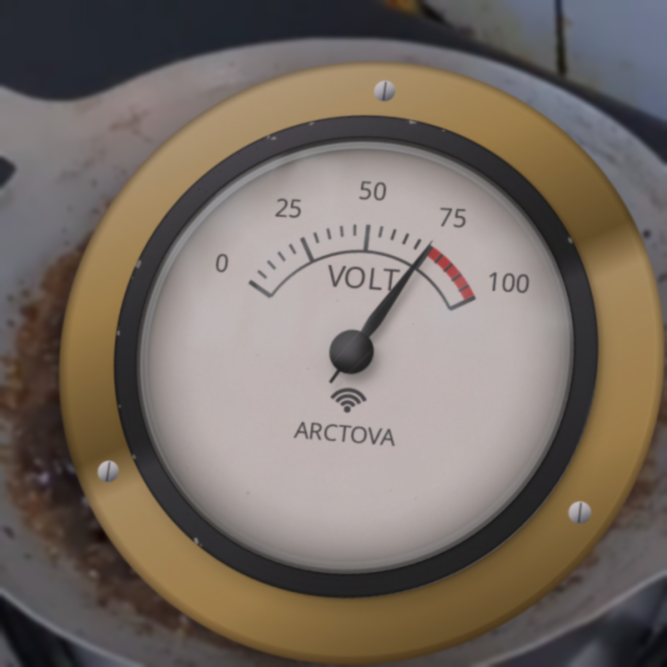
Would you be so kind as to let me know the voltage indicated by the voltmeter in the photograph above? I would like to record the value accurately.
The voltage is 75 V
